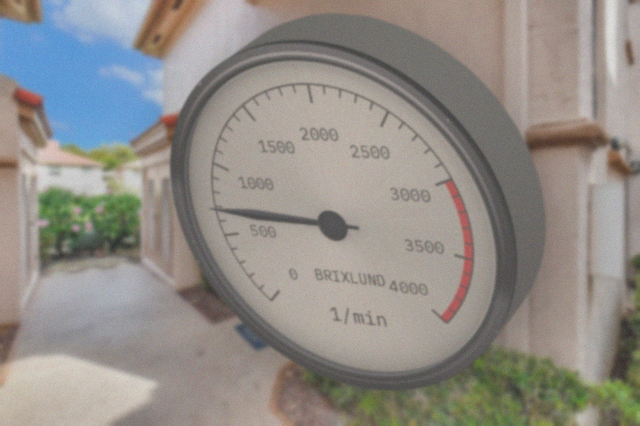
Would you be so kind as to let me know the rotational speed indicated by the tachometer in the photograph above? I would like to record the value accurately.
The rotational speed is 700 rpm
